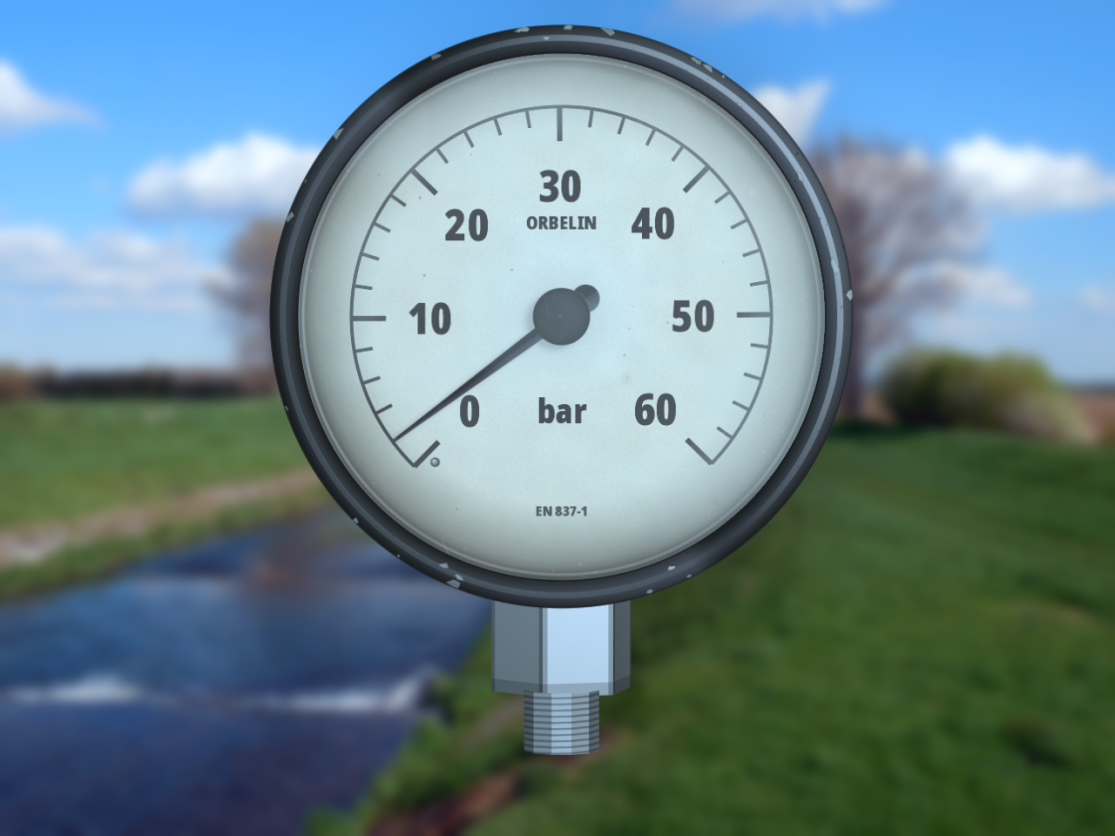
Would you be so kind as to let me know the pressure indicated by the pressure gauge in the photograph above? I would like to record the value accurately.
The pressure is 2 bar
